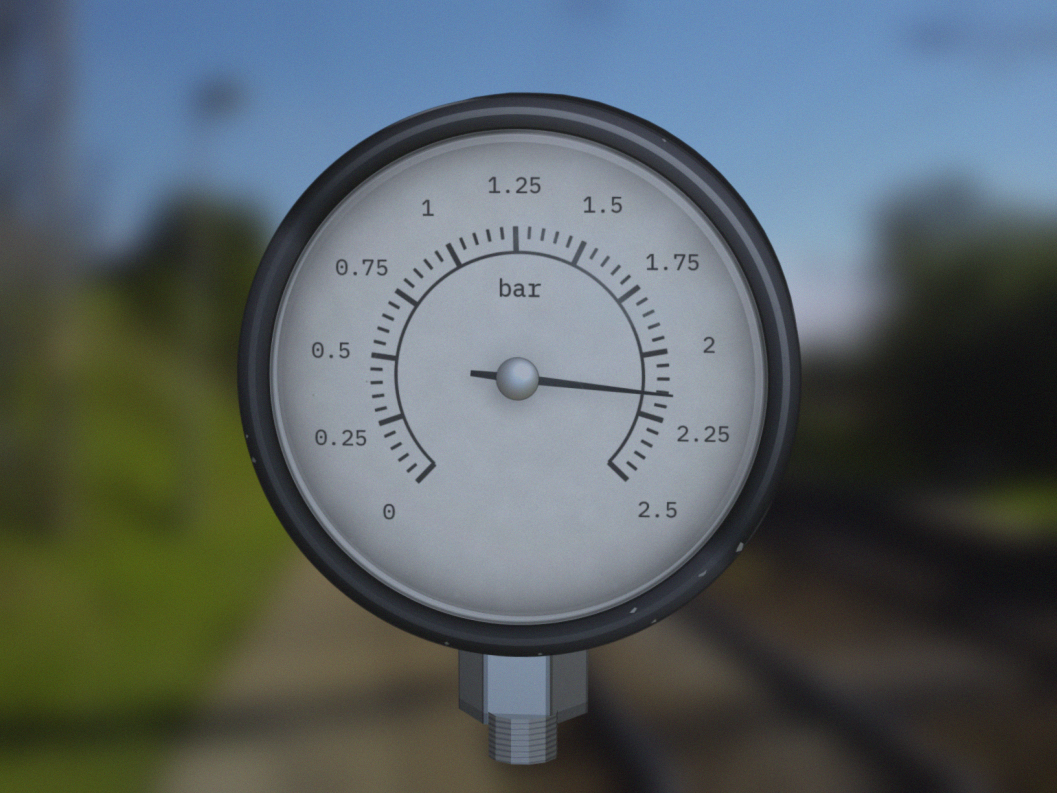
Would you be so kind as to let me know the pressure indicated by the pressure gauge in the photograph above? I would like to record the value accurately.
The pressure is 2.15 bar
